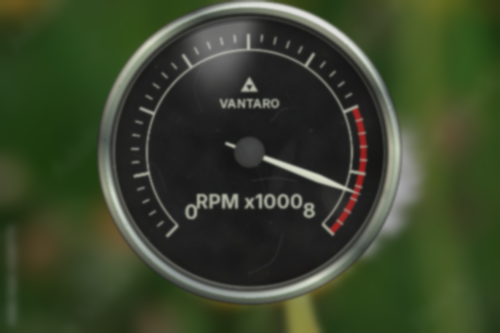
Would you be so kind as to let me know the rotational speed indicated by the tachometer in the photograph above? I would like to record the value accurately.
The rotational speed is 7300 rpm
